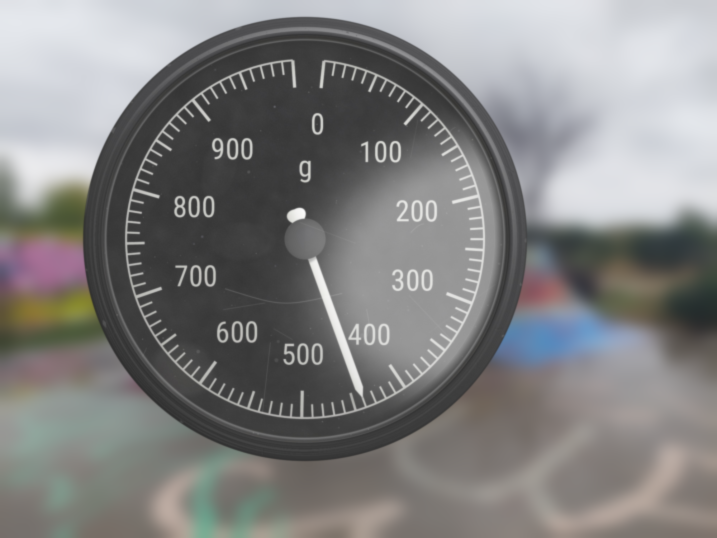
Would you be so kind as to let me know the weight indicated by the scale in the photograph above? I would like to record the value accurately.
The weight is 440 g
